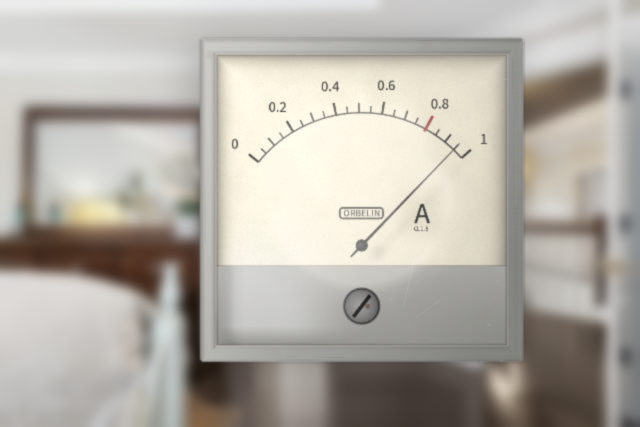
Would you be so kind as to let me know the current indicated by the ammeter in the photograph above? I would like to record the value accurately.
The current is 0.95 A
